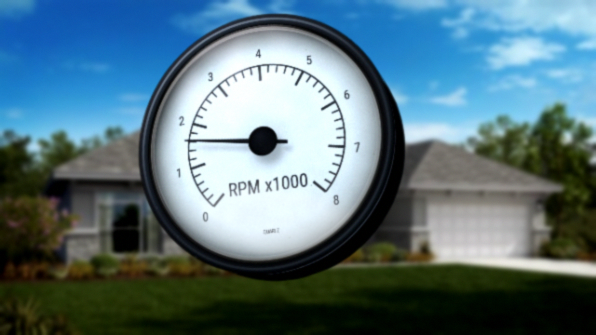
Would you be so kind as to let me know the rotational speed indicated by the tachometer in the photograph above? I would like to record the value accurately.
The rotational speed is 1600 rpm
